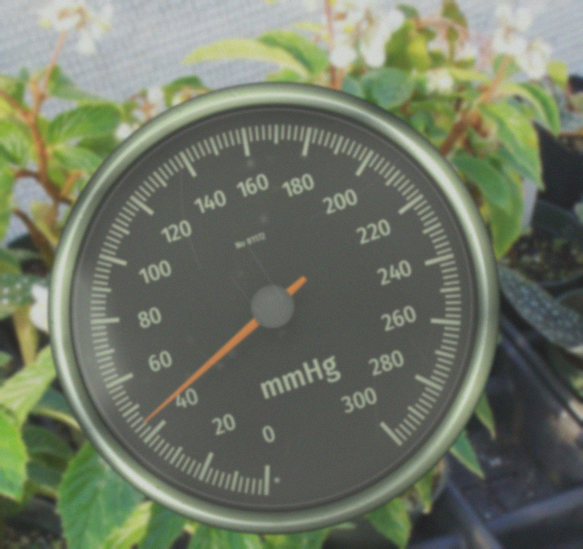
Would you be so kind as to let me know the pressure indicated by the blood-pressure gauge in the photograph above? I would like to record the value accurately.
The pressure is 44 mmHg
